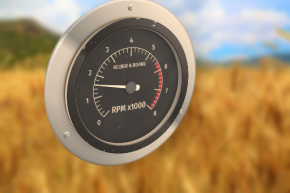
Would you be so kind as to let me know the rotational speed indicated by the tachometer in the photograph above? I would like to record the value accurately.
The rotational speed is 1600 rpm
